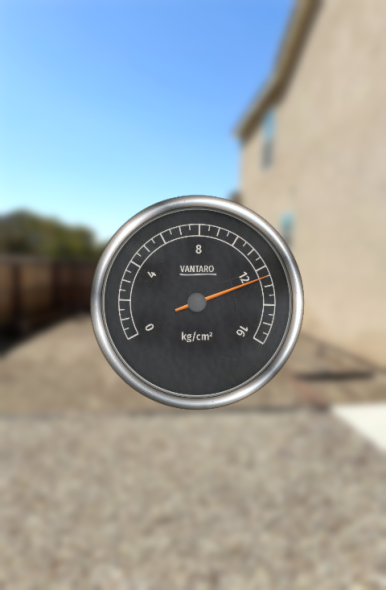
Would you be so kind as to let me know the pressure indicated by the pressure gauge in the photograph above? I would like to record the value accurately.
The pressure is 12.5 kg/cm²
